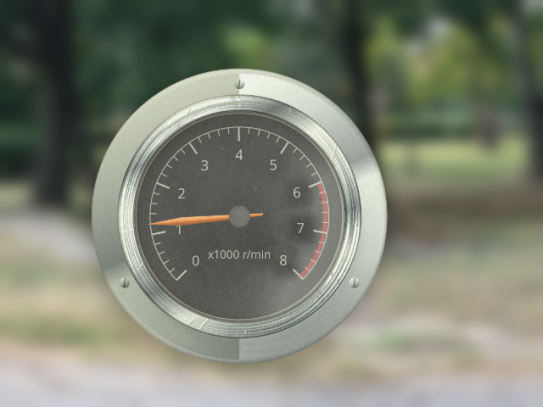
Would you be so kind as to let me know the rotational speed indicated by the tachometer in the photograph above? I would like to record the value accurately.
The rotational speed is 1200 rpm
